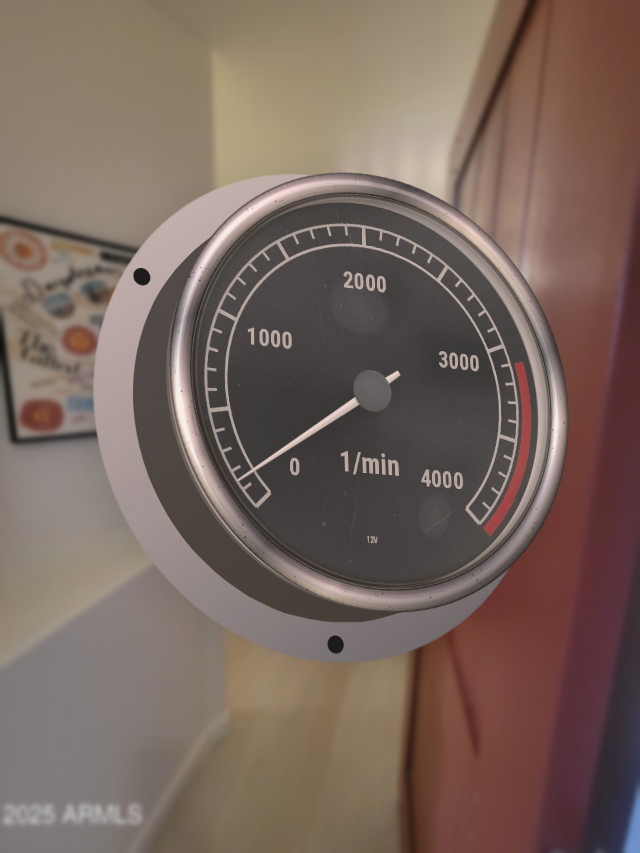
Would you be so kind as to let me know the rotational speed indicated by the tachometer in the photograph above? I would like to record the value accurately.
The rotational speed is 150 rpm
